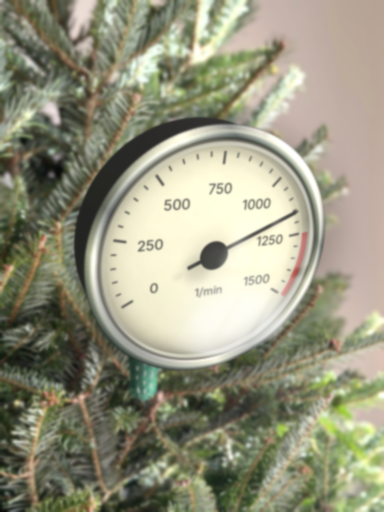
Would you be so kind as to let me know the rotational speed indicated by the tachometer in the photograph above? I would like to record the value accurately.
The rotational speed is 1150 rpm
